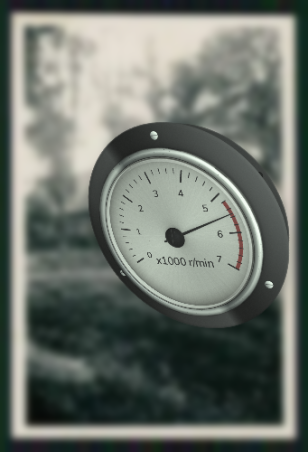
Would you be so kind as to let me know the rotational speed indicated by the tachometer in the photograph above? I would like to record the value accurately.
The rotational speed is 5500 rpm
